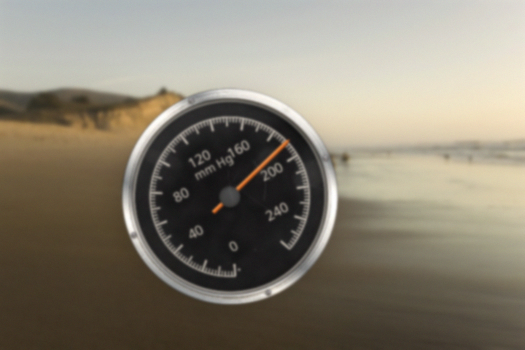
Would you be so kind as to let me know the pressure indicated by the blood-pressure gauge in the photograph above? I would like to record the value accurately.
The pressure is 190 mmHg
